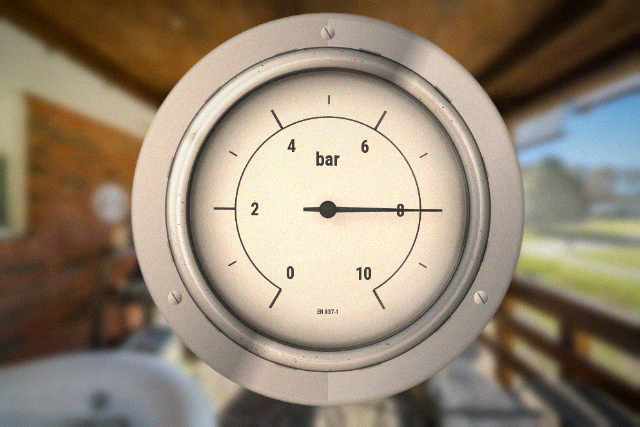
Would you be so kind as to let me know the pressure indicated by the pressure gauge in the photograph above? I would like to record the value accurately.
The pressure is 8 bar
